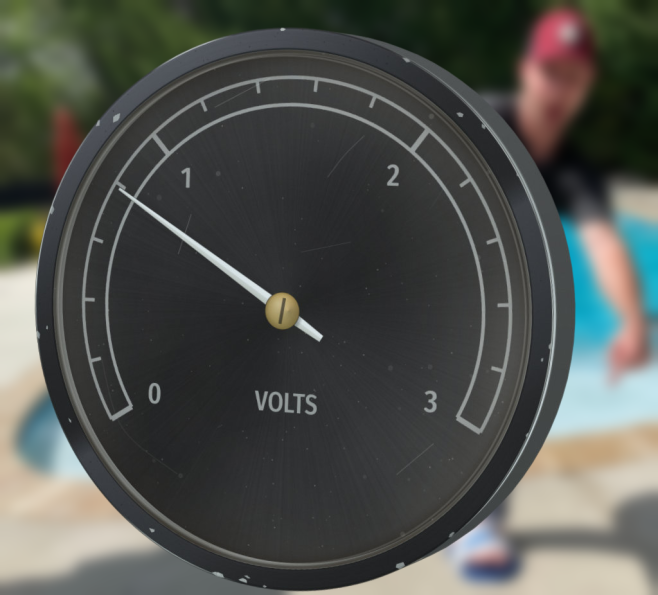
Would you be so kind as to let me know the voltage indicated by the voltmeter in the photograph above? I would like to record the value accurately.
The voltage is 0.8 V
